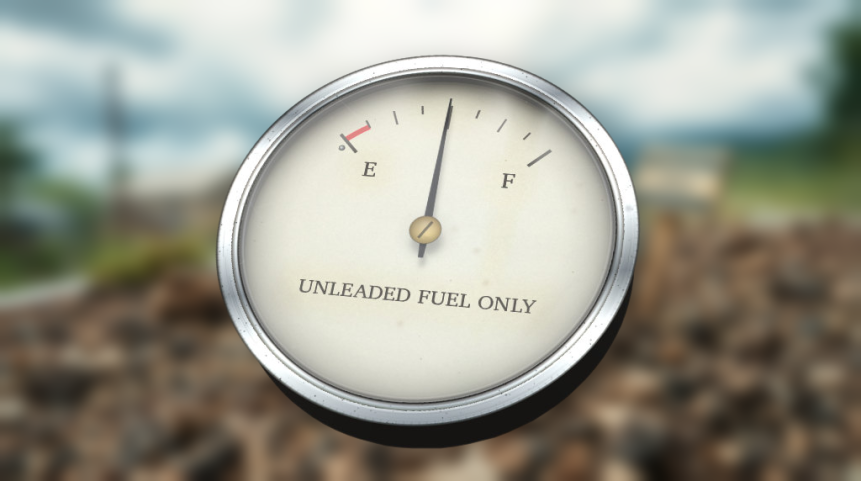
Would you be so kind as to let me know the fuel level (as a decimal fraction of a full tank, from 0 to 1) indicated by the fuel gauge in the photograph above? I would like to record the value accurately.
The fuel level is 0.5
